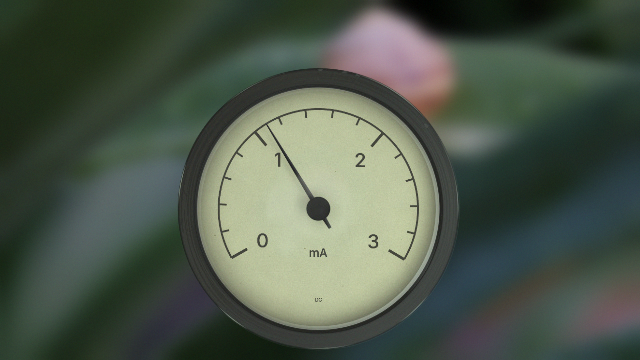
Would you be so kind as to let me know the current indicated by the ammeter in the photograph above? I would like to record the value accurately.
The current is 1.1 mA
